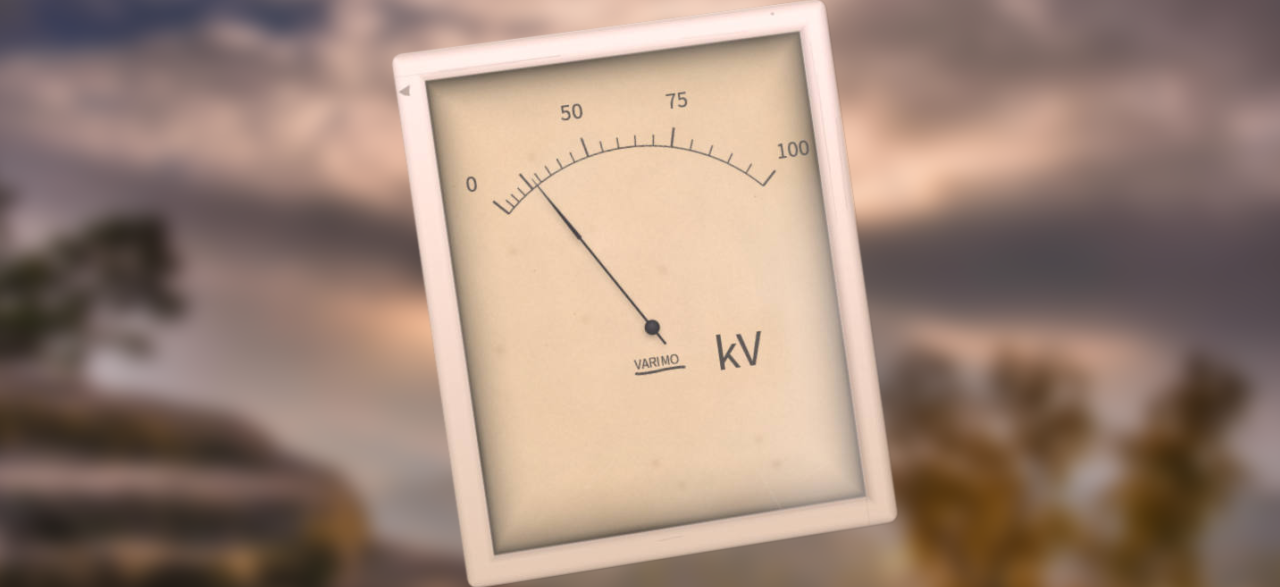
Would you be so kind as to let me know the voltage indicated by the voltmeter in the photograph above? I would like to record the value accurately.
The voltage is 27.5 kV
